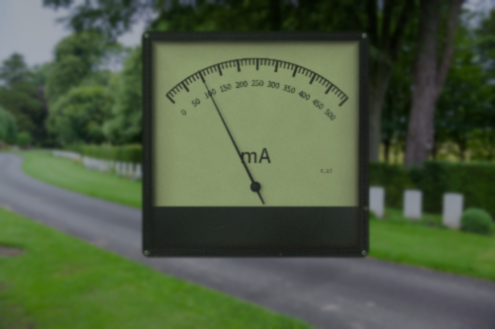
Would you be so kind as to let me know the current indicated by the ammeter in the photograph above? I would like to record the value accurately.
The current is 100 mA
